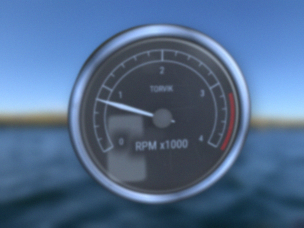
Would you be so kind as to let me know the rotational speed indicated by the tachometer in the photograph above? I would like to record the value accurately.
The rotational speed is 800 rpm
